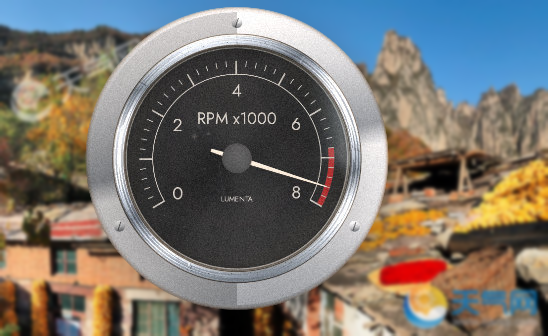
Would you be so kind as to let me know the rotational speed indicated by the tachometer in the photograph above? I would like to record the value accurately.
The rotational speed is 7600 rpm
